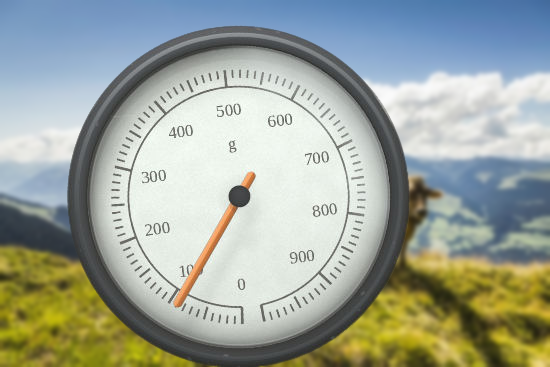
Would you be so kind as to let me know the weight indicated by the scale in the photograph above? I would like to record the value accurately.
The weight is 90 g
